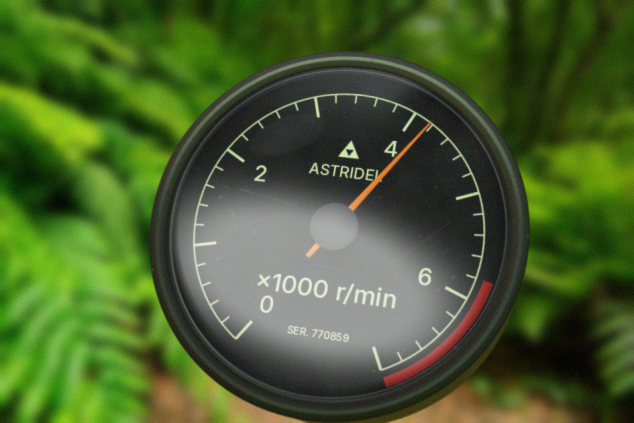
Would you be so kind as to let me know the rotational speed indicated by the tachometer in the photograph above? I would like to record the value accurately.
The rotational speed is 4200 rpm
